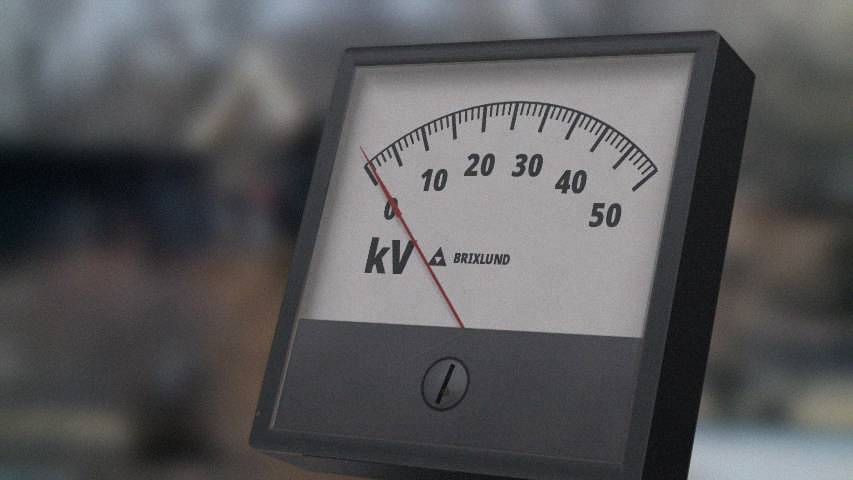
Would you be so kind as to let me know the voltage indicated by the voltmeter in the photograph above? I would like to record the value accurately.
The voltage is 1 kV
